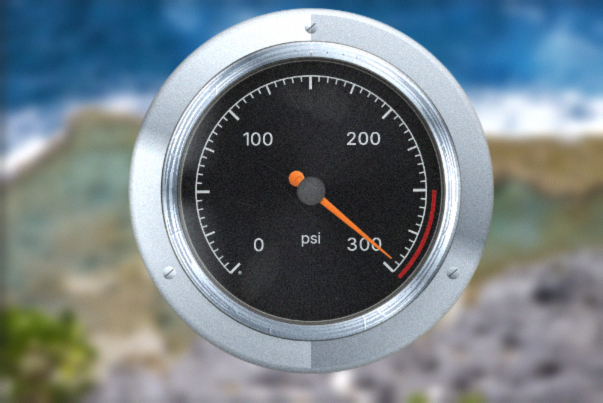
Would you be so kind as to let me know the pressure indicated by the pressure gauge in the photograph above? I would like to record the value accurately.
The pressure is 295 psi
